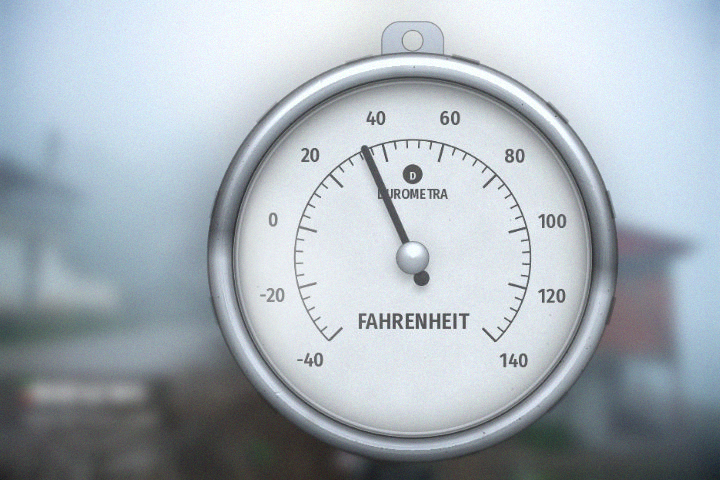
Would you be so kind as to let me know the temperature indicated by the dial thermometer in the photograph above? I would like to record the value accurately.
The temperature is 34 °F
